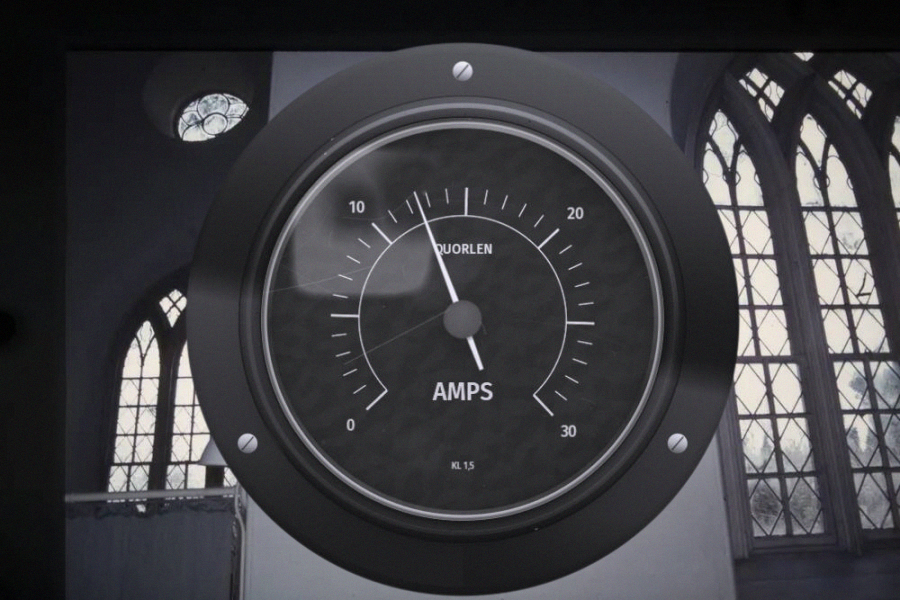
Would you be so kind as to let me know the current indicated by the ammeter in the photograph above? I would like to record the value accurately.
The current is 12.5 A
